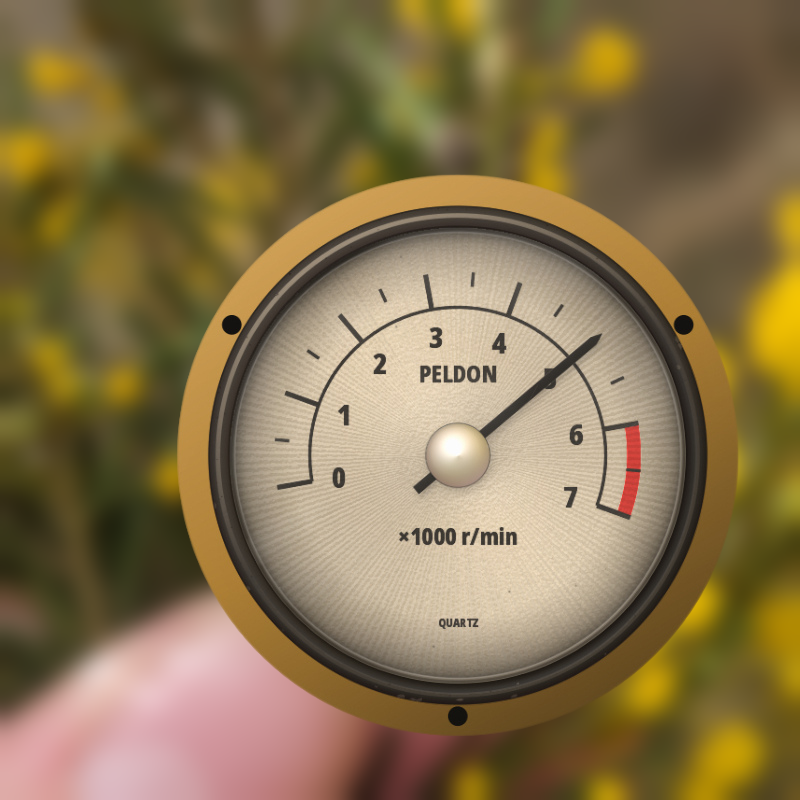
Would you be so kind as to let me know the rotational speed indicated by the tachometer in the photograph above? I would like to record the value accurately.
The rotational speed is 5000 rpm
